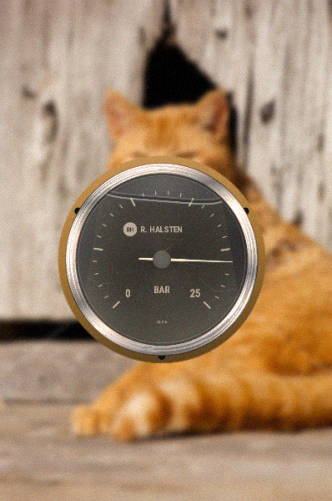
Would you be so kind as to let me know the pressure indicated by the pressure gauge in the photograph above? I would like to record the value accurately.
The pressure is 21 bar
